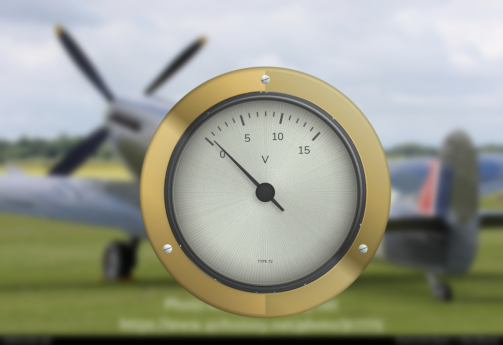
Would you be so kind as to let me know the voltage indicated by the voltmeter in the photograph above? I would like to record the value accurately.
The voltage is 0.5 V
